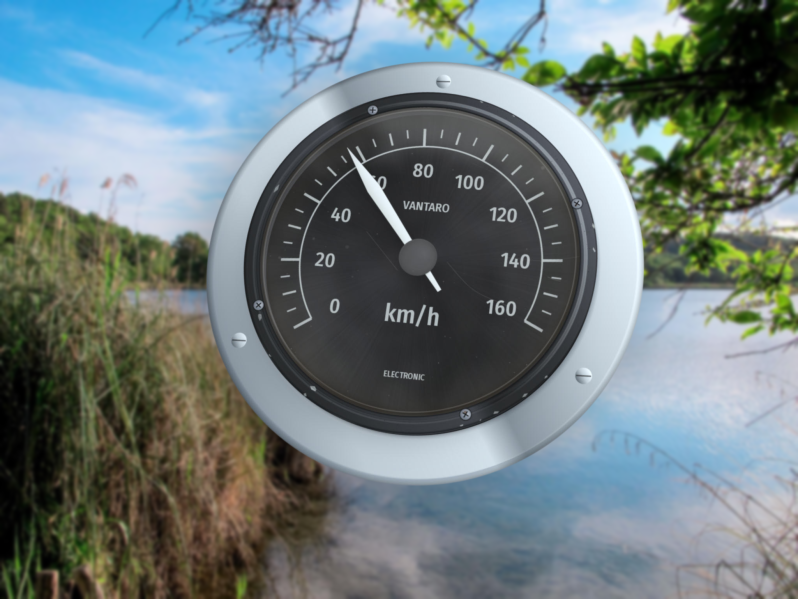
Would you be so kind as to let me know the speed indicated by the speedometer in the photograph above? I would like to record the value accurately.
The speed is 57.5 km/h
